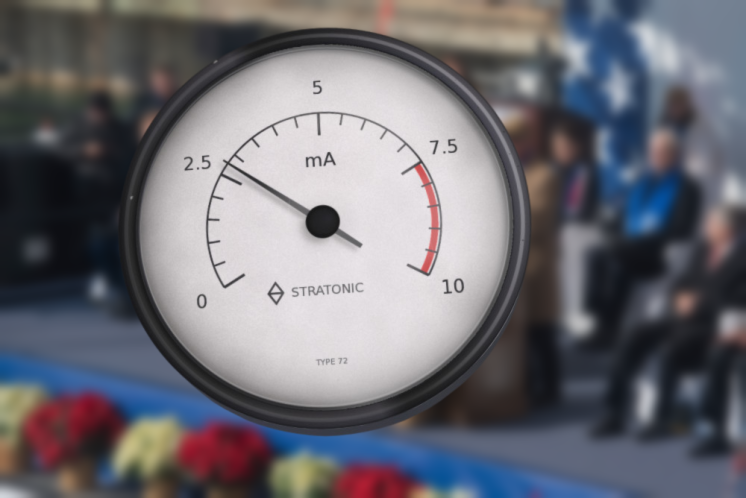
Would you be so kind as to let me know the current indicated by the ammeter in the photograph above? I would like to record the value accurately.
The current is 2.75 mA
